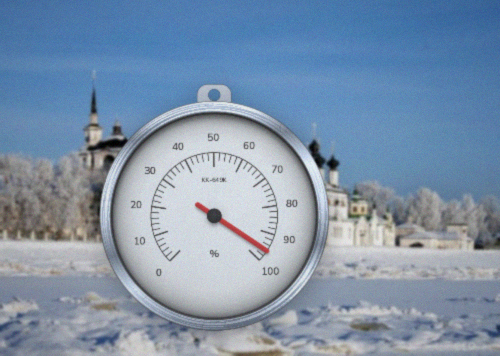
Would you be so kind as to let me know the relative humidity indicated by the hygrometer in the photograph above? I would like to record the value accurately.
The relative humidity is 96 %
